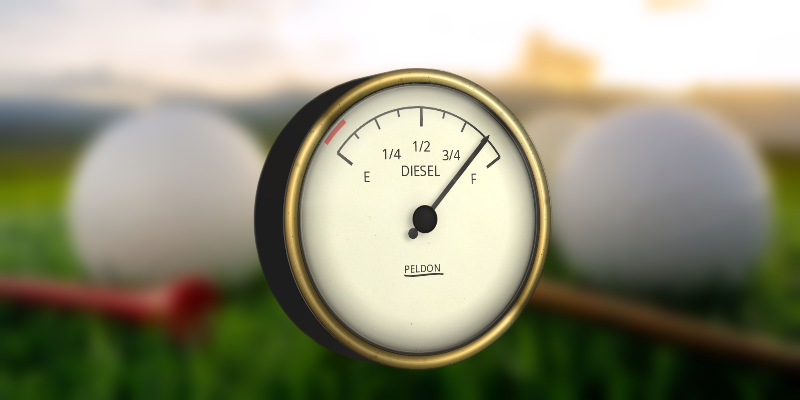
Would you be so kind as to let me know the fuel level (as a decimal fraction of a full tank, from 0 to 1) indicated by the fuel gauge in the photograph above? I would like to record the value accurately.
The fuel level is 0.875
